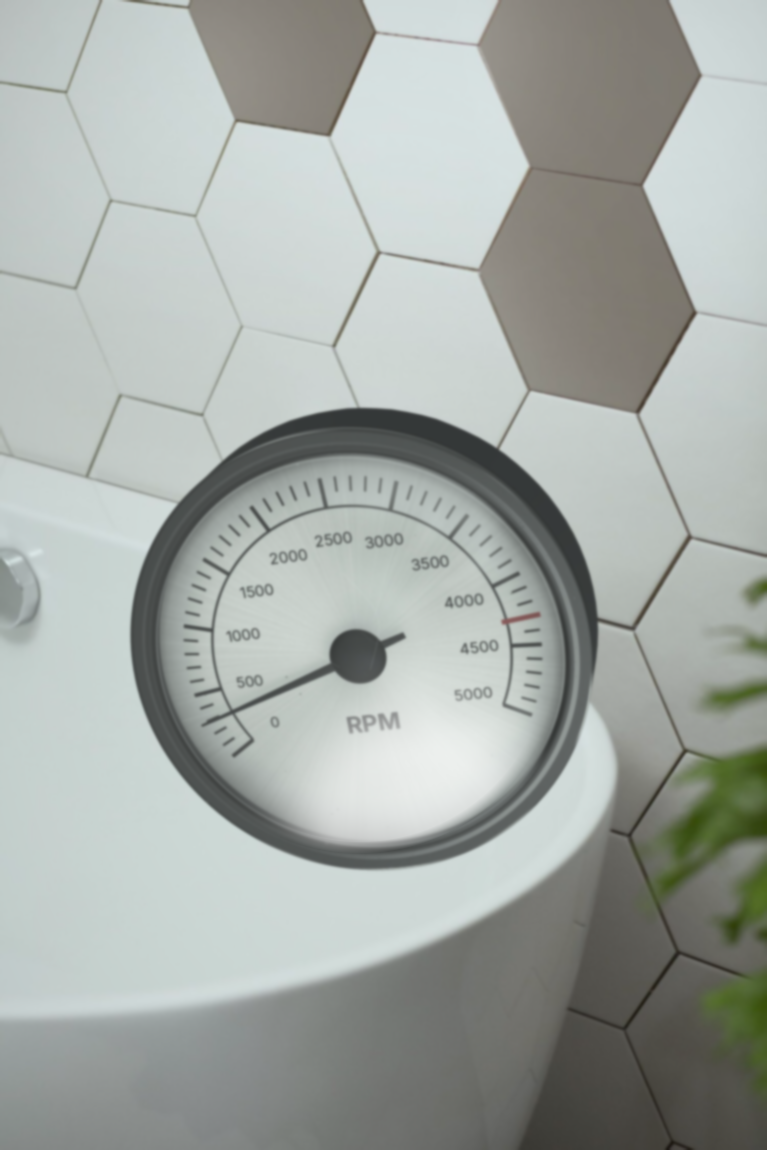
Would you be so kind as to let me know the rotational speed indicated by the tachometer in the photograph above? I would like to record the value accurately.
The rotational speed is 300 rpm
